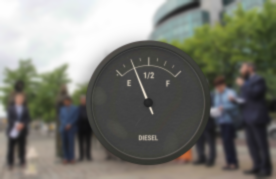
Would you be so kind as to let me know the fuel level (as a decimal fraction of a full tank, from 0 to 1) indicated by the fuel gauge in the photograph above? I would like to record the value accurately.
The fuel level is 0.25
